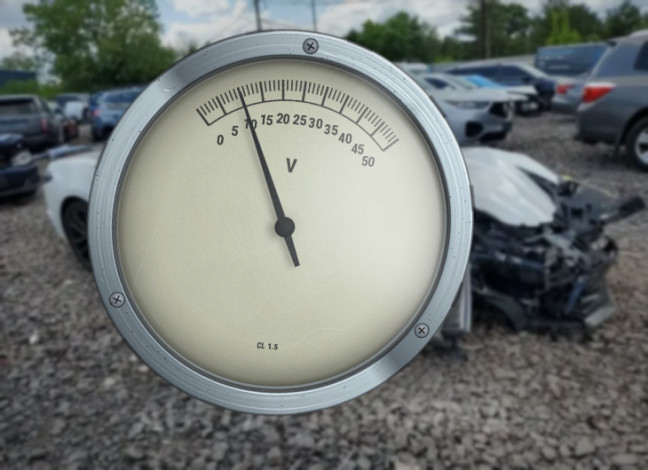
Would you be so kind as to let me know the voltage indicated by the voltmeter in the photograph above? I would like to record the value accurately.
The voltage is 10 V
